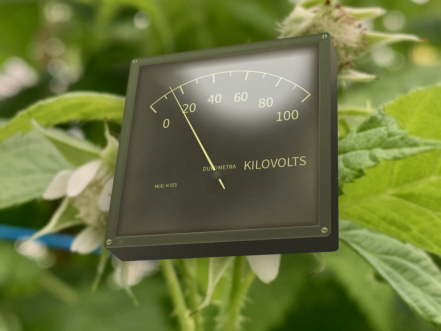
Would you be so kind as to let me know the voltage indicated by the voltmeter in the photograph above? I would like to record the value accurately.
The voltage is 15 kV
